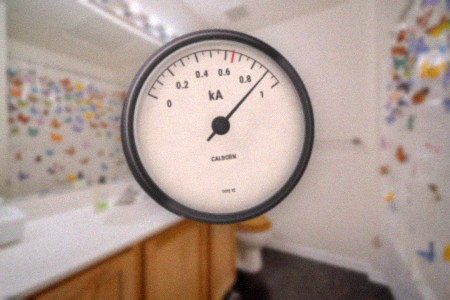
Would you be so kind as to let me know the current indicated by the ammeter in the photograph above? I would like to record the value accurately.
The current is 0.9 kA
